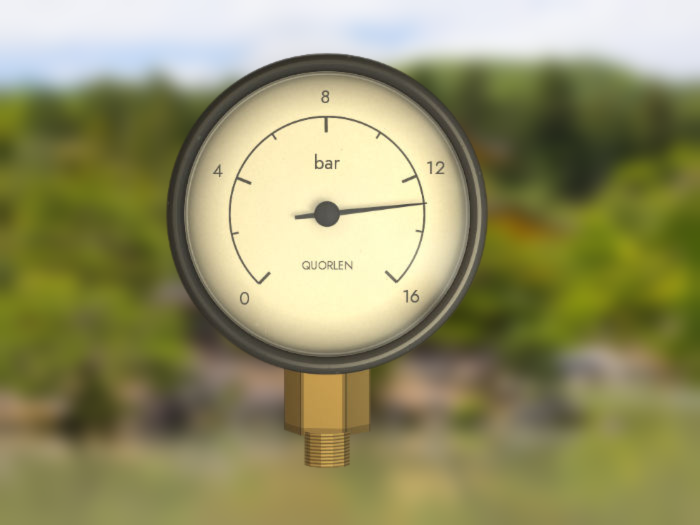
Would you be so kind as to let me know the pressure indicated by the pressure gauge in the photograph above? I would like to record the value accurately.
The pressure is 13 bar
